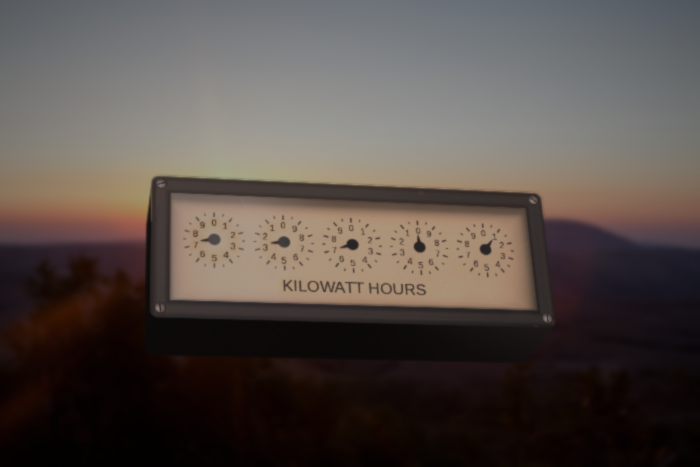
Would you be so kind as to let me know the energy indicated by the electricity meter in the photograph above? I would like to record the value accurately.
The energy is 72701 kWh
